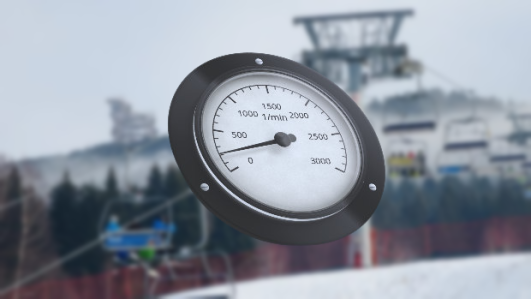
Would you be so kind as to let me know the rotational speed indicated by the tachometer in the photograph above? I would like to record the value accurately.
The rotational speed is 200 rpm
